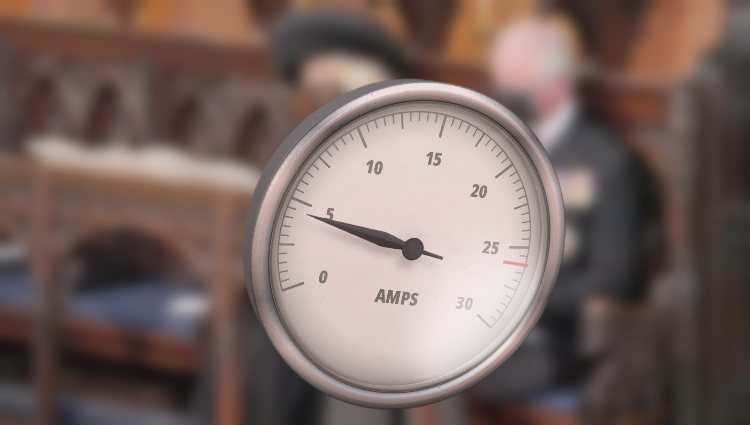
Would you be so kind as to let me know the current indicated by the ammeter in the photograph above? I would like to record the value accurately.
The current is 4.5 A
